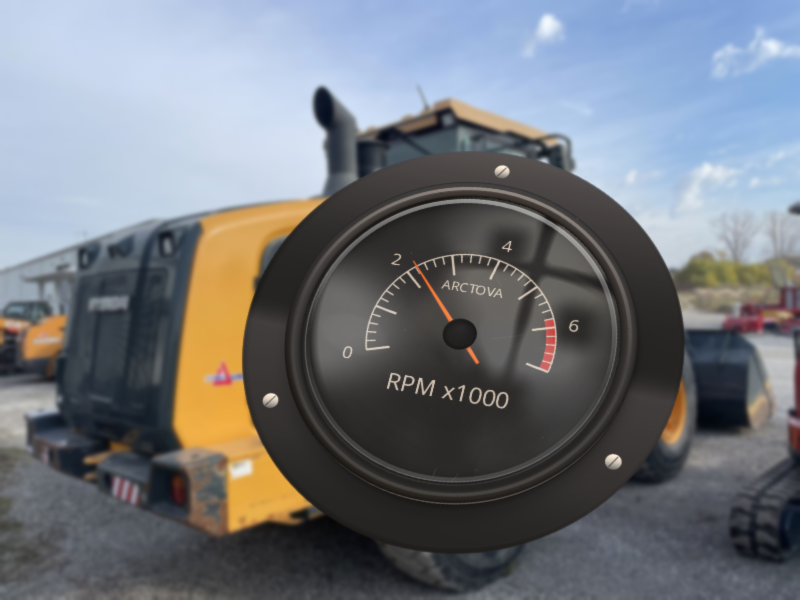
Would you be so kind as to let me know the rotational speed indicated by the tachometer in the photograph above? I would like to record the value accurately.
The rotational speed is 2200 rpm
